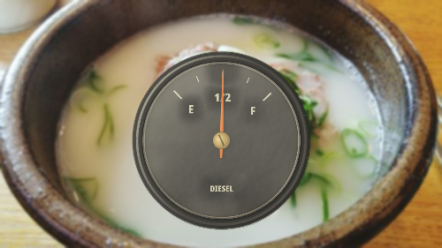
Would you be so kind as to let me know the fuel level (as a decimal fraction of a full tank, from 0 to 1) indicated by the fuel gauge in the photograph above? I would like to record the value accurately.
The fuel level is 0.5
